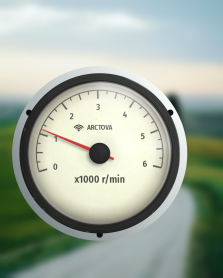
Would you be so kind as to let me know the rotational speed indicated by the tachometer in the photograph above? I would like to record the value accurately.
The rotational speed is 1125 rpm
